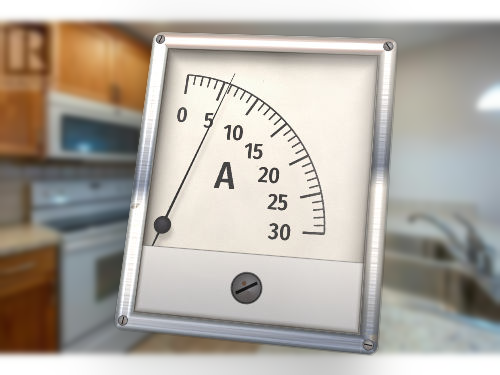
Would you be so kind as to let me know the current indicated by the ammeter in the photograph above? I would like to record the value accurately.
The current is 6 A
